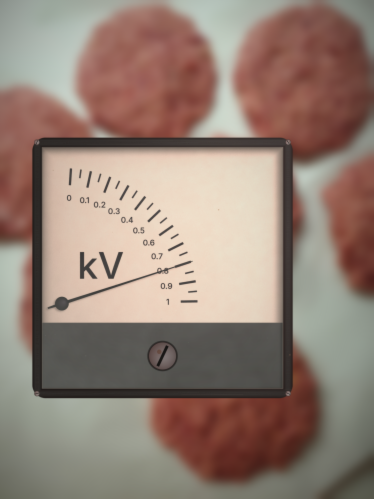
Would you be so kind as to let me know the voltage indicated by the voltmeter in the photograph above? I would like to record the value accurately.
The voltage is 0.8 kV
